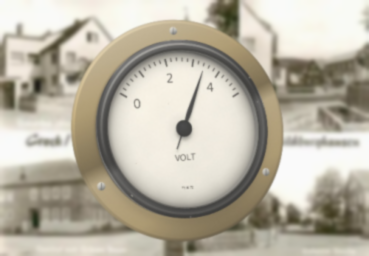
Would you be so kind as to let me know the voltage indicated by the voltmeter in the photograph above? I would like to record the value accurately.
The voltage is 3.4 V
